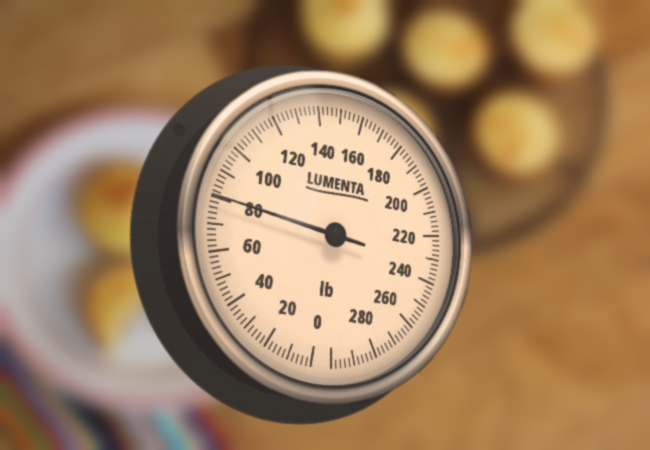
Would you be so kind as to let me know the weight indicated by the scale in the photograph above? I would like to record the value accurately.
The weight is 80 lb
